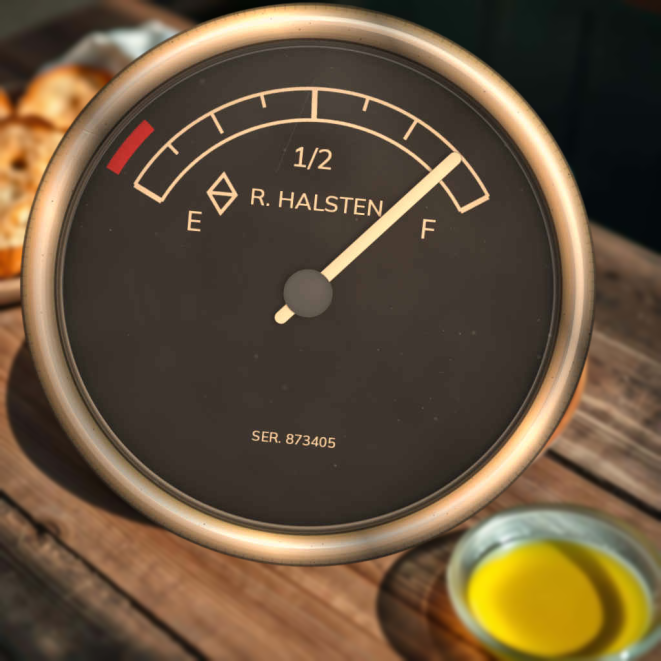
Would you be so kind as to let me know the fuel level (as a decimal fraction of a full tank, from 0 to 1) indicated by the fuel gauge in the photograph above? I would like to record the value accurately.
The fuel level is 0.875
